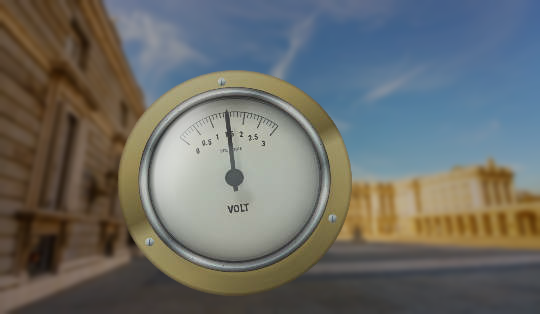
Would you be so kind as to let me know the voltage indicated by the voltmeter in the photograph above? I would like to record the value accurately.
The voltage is 1.5 V
